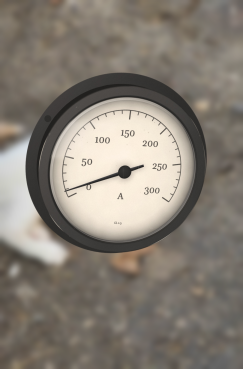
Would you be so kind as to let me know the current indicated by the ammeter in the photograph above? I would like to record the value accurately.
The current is 10 A
